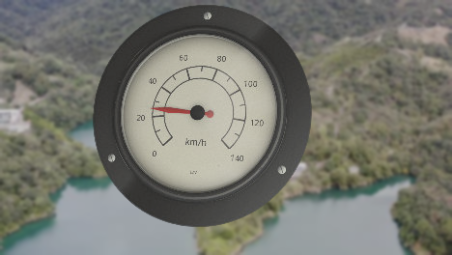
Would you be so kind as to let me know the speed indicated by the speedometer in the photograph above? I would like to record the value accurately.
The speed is 25 km/h
